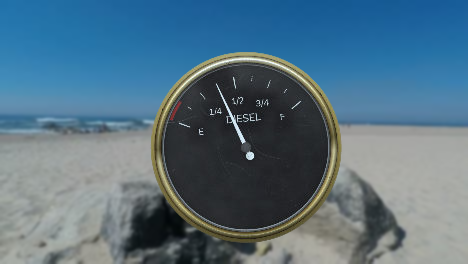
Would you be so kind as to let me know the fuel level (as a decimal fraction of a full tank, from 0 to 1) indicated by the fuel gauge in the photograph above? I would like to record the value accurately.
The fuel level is 0.375
